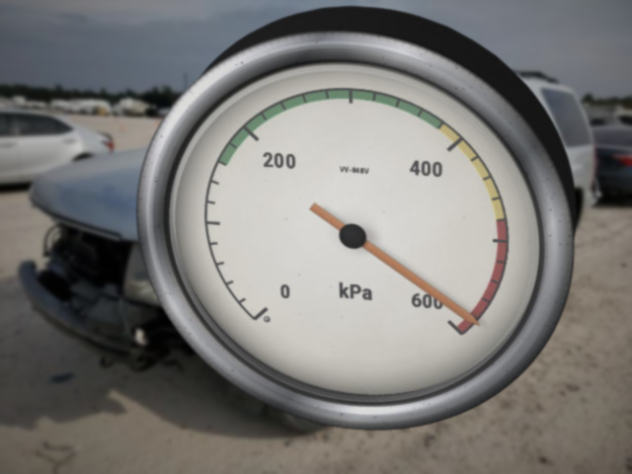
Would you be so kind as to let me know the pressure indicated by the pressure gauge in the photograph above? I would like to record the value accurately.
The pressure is 580 kPa
